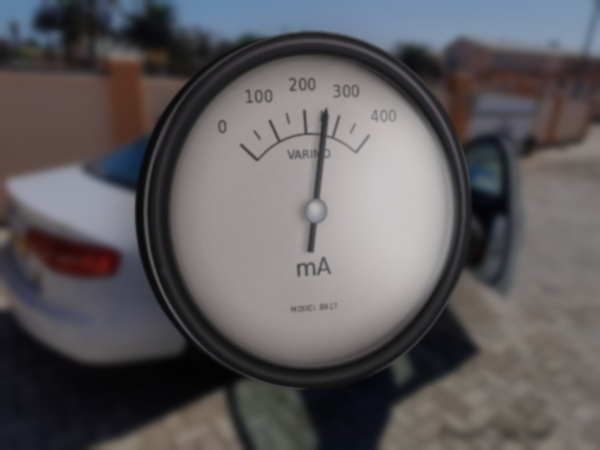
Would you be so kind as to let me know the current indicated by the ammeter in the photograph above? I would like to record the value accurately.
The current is 250 mA
